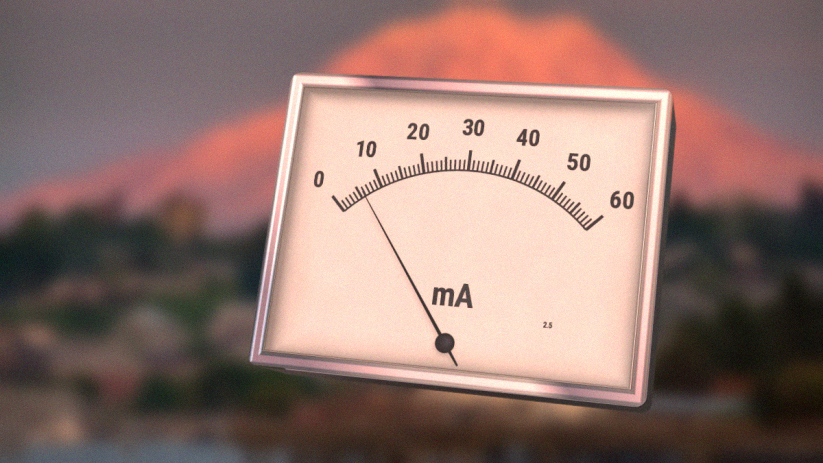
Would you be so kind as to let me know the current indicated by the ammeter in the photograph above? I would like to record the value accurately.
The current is 6 mA
